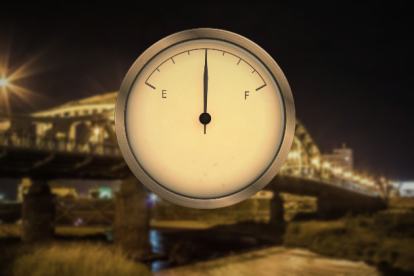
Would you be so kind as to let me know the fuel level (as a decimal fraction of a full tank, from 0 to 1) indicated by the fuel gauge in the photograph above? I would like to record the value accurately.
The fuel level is 0.5
